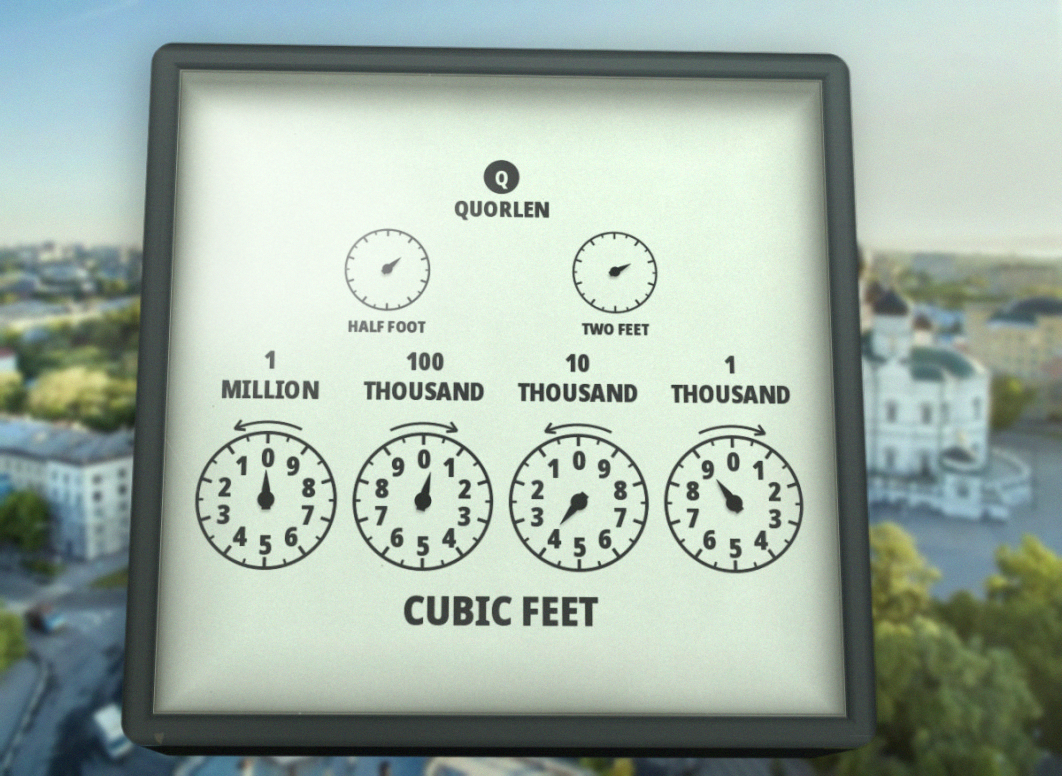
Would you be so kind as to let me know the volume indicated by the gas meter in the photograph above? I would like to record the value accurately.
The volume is 3900 ft³
